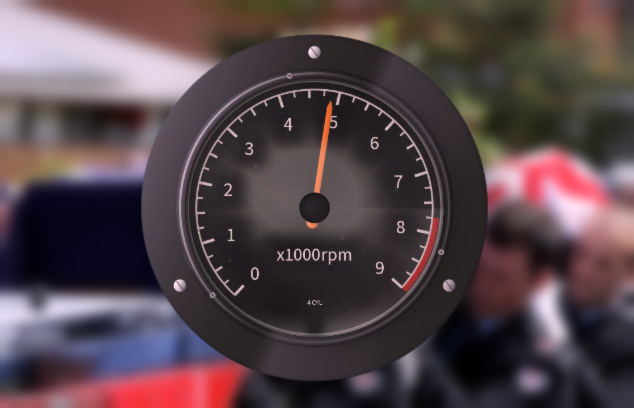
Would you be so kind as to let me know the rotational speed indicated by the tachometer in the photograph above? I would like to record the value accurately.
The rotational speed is 4875 rpm
